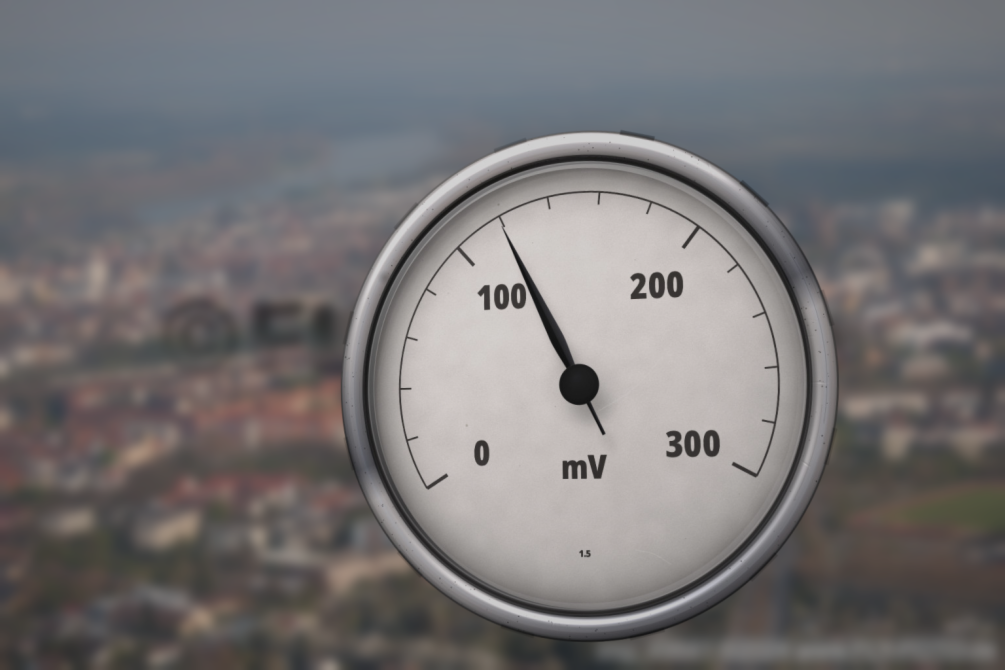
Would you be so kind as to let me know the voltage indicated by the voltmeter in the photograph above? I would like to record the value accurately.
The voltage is 120 mV
